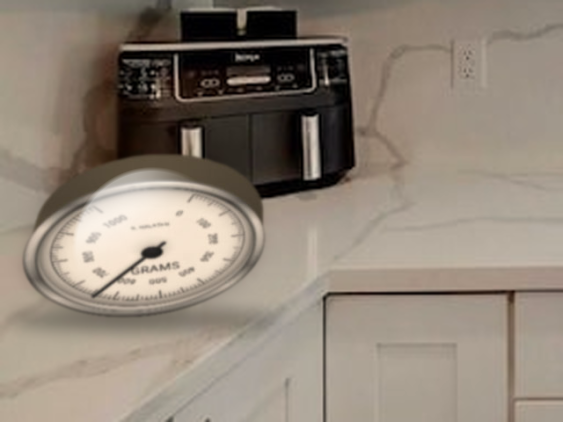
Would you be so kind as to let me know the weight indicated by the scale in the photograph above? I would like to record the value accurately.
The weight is 650 g
